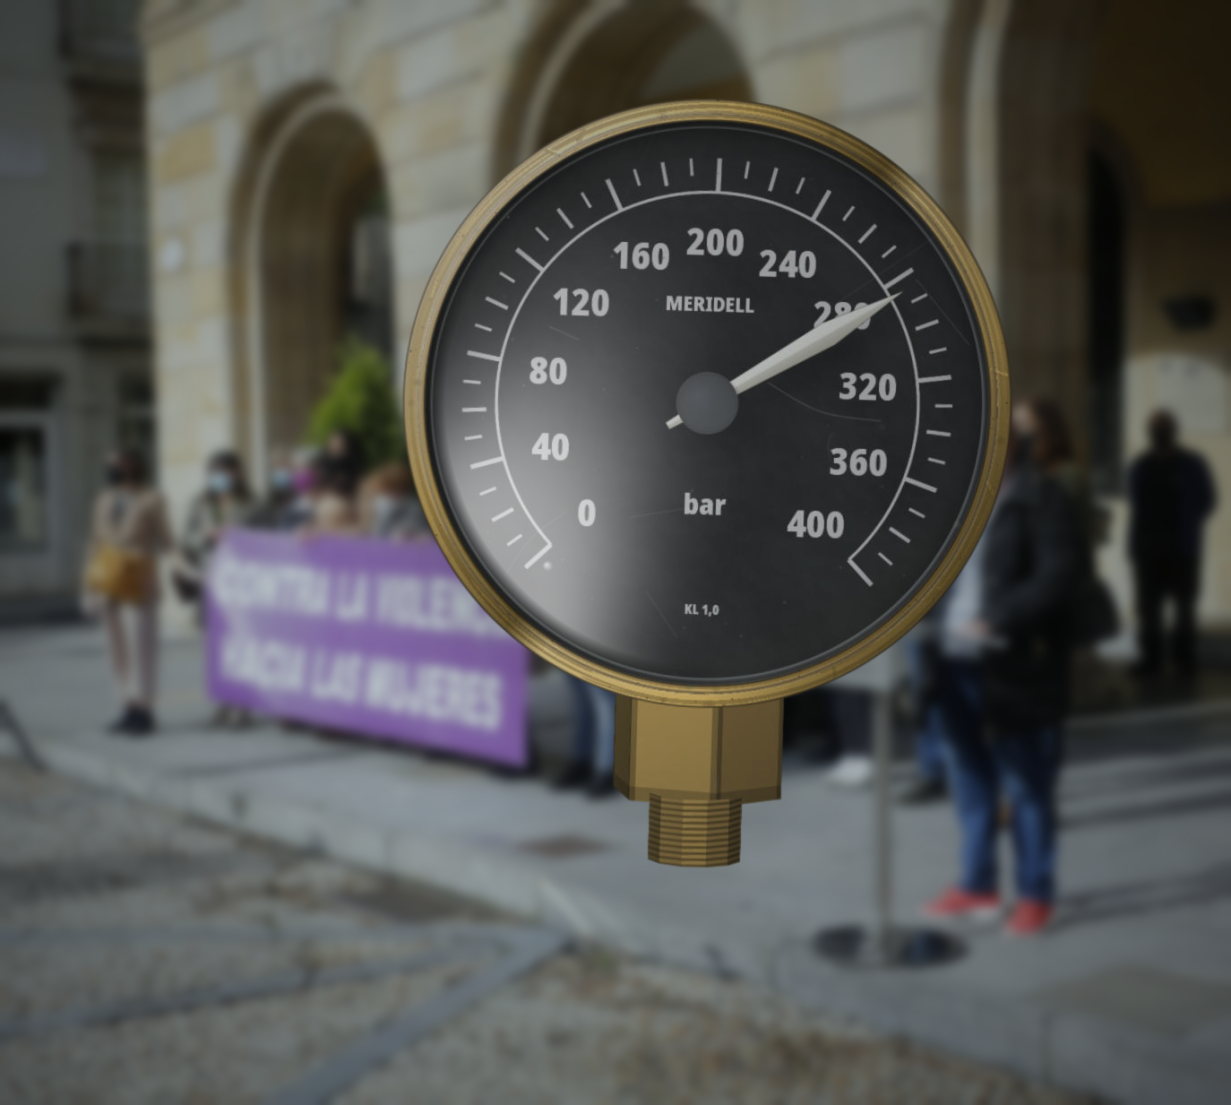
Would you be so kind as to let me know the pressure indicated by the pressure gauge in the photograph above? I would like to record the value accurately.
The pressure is 285 bar
